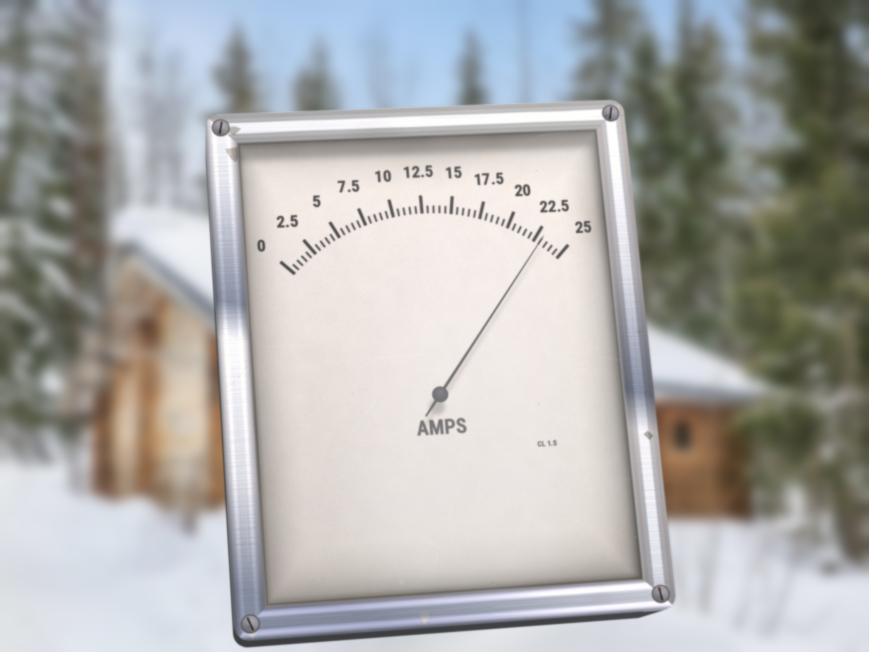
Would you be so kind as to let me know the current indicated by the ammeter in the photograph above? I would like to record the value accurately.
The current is 23 A
